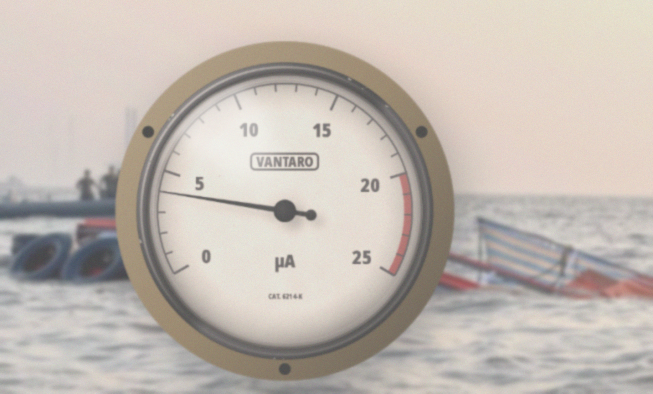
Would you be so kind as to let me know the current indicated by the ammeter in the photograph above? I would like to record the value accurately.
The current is 4 µA
